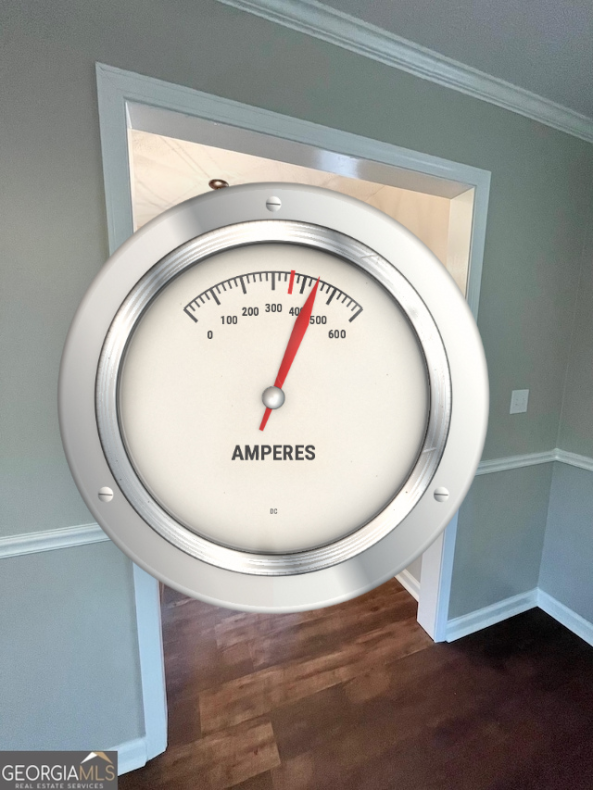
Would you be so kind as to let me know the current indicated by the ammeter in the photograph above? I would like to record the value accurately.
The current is 440 A
